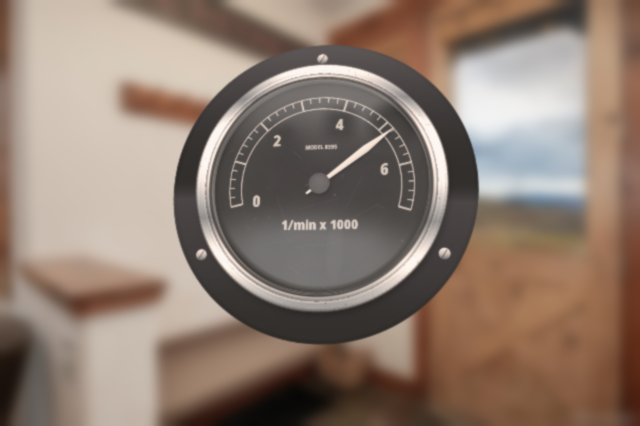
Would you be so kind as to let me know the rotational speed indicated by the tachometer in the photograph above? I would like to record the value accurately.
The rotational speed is 5200 rpm
